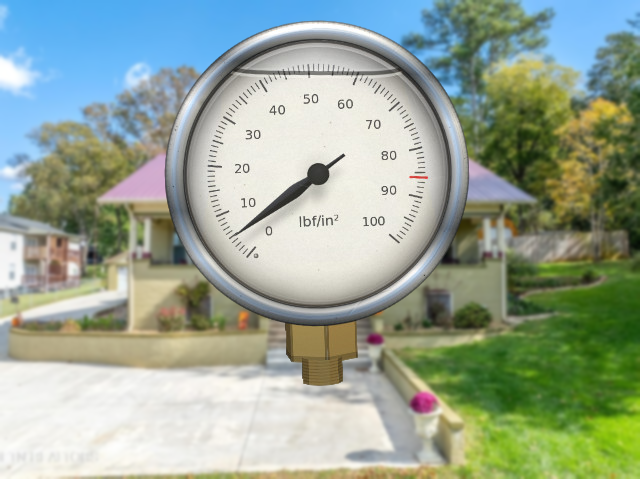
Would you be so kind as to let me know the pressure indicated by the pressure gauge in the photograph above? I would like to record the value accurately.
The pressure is 5 psi
